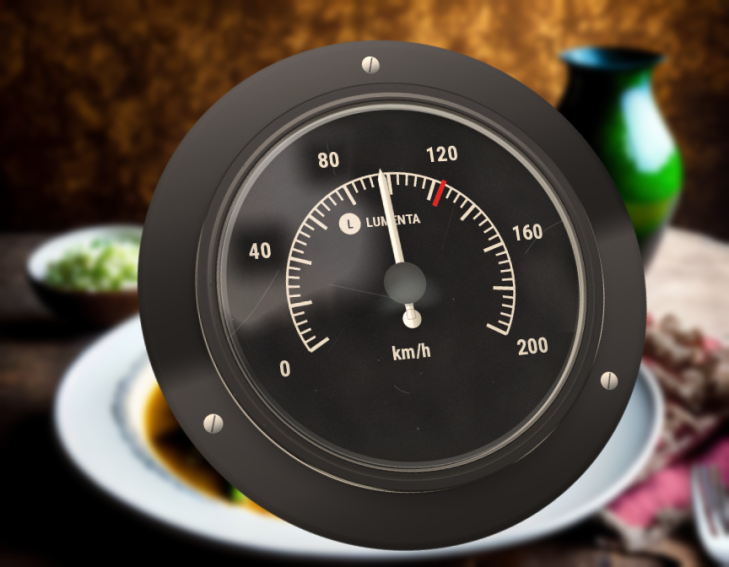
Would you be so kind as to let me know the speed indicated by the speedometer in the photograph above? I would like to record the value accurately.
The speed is 96 km/h
